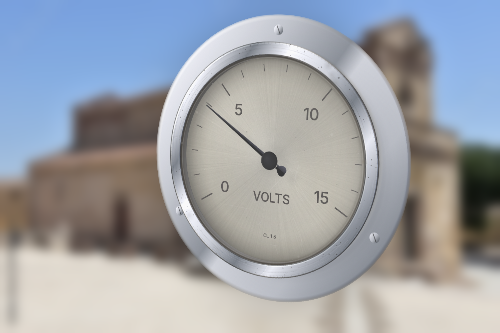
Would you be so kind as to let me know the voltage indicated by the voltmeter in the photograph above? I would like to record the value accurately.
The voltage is 4 V
